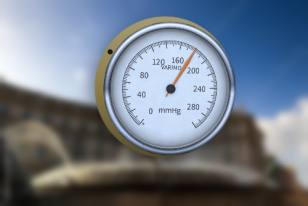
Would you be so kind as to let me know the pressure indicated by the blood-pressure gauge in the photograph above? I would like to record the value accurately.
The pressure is 180 mmHg
